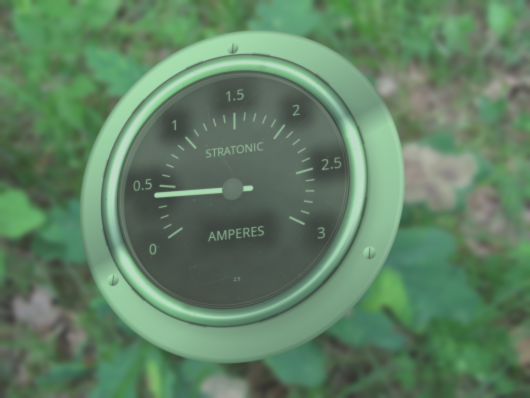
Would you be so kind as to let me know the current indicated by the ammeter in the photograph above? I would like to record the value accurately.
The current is 0.4 A
